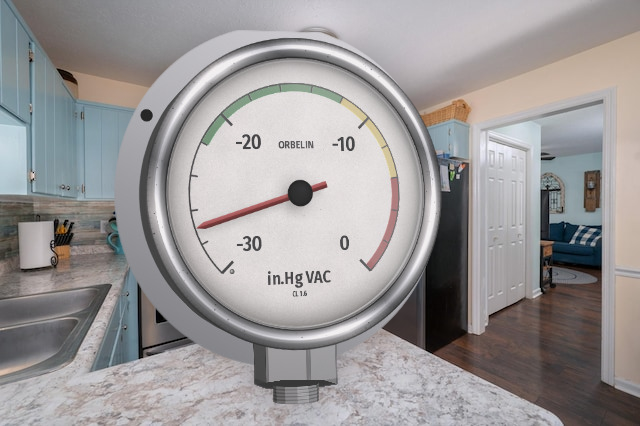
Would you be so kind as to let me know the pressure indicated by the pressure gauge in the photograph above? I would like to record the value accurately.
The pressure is -27 inHg
